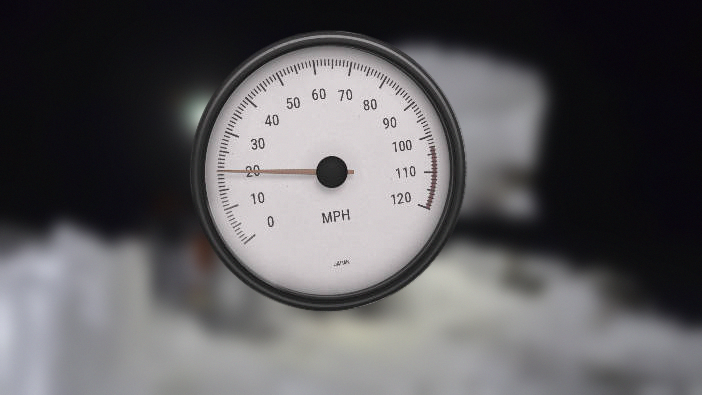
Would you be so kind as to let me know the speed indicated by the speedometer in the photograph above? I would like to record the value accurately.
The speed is 20 mph
